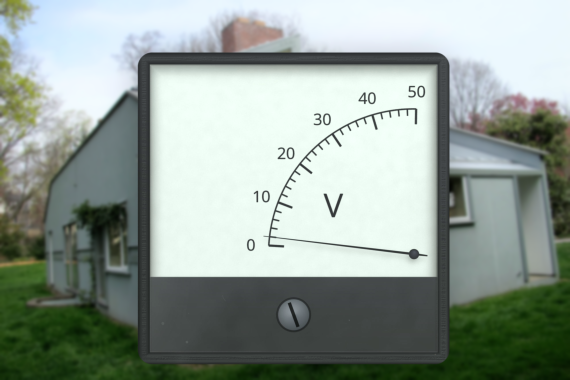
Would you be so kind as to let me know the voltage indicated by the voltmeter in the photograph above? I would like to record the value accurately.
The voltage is 2 V
